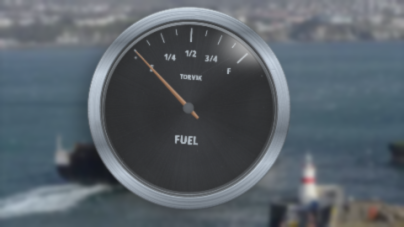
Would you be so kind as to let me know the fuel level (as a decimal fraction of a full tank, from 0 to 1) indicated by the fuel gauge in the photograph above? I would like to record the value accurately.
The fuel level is 0
